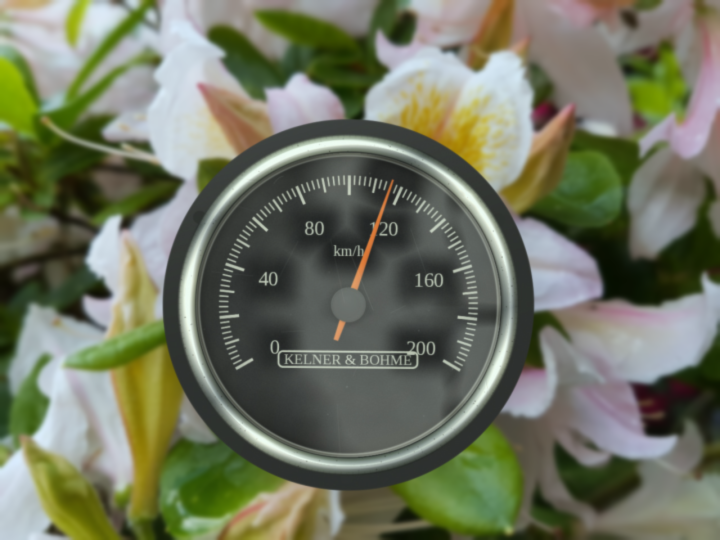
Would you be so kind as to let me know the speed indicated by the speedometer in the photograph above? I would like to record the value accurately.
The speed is 116 km/h
